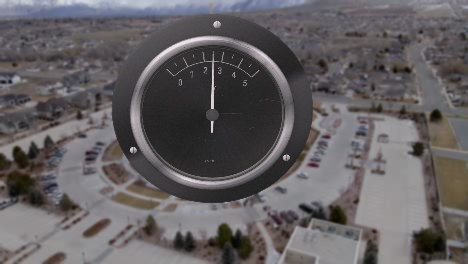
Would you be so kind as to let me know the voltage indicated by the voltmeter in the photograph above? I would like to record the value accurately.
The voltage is 2.5 V
